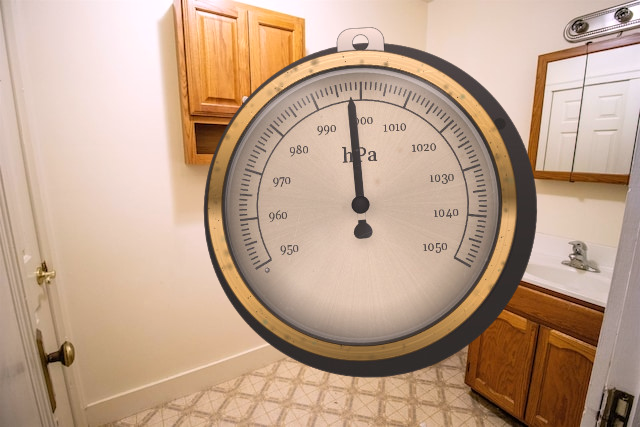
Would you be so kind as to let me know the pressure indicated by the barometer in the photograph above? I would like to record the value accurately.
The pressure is 998 hPa
